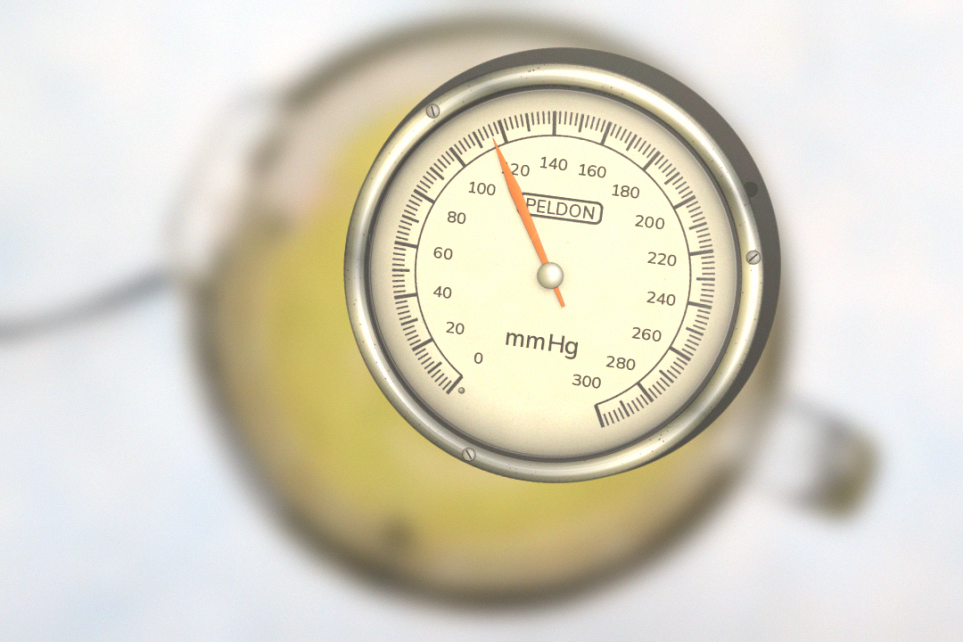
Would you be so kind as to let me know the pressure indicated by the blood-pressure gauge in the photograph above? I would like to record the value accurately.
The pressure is 116 mmHg
